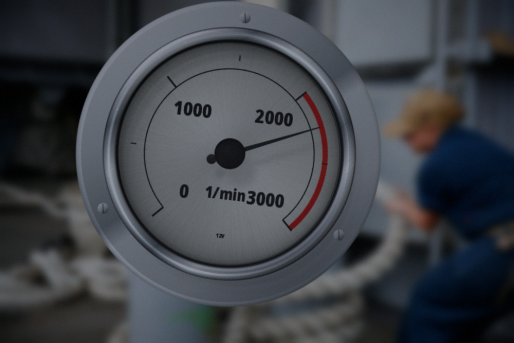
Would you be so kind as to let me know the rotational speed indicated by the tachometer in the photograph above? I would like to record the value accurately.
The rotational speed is 2250 rpm
